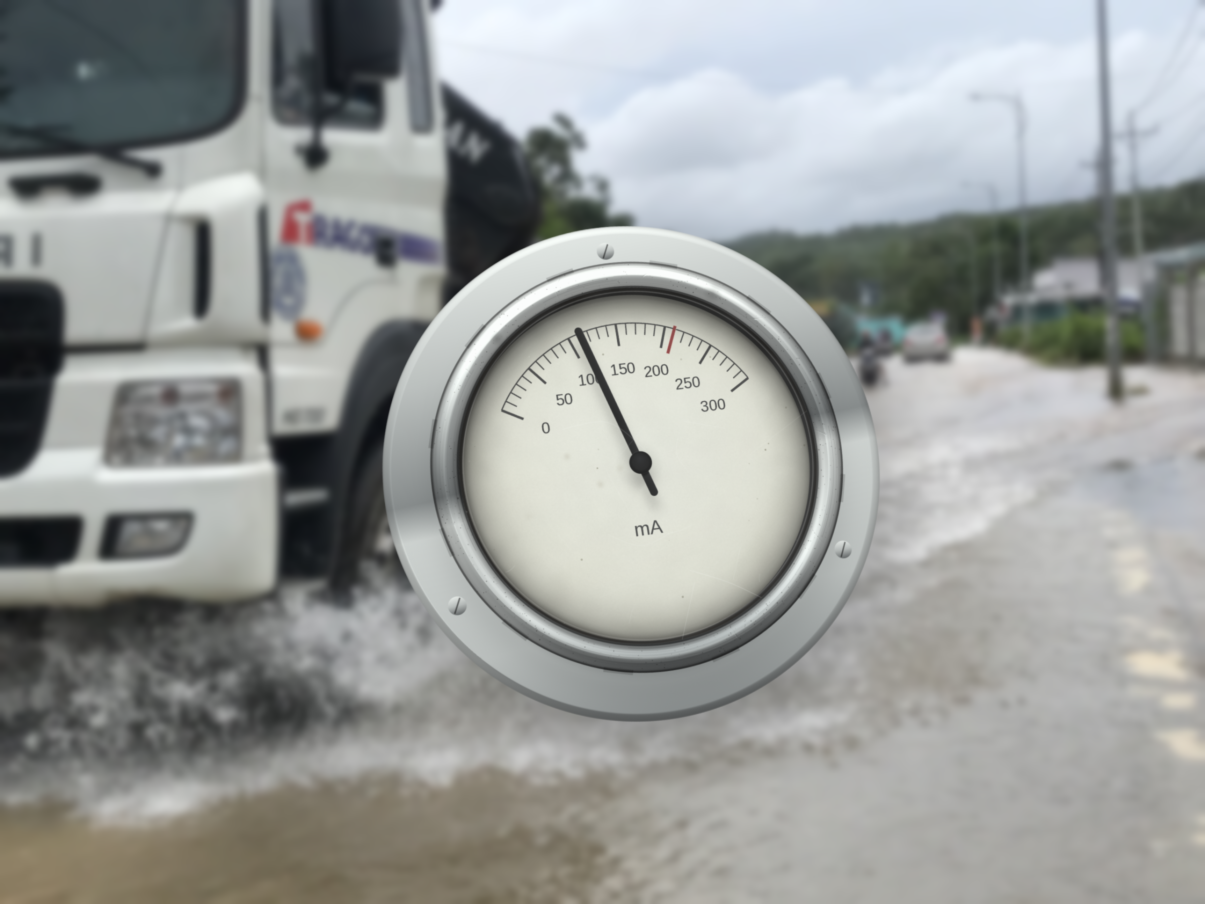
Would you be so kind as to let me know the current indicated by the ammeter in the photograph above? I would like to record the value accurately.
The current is 110 mA
